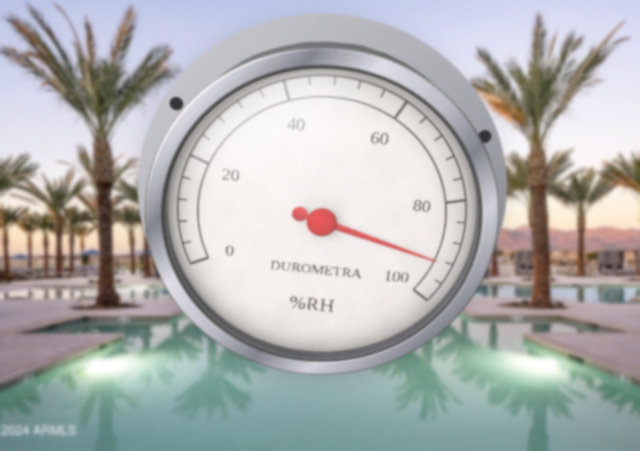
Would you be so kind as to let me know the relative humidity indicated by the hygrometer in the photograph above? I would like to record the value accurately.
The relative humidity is 92 %
